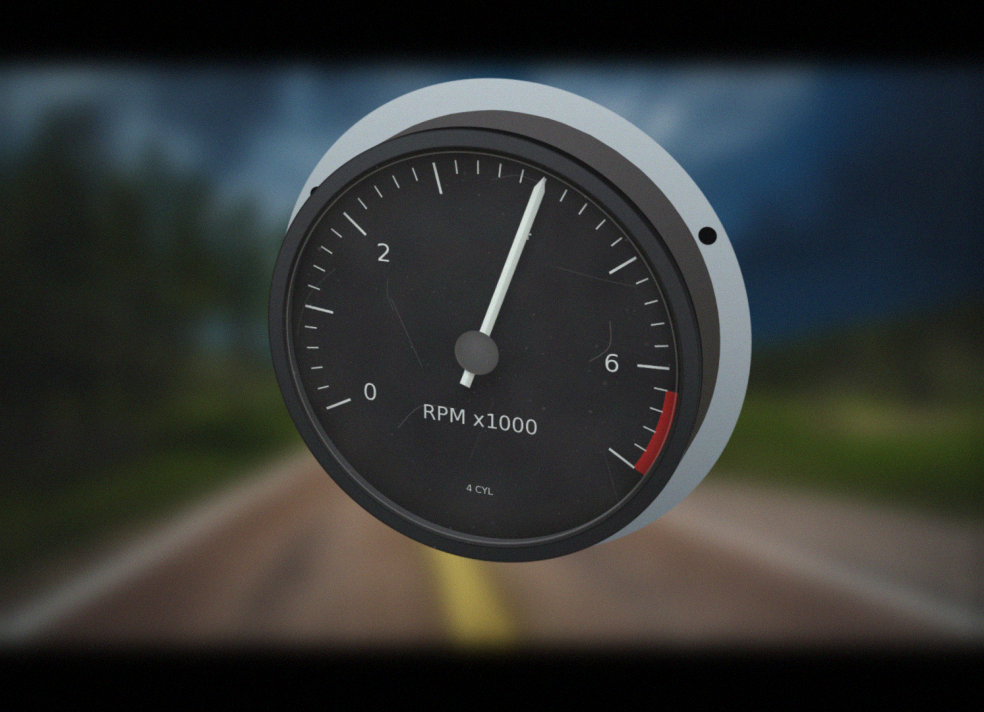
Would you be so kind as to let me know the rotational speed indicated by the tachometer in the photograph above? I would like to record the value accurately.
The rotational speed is 4000 rpm
